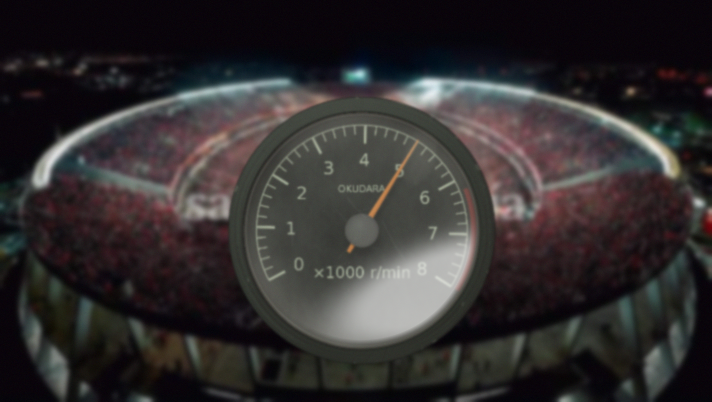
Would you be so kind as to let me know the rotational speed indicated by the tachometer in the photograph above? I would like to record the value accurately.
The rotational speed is 5000 rpm
